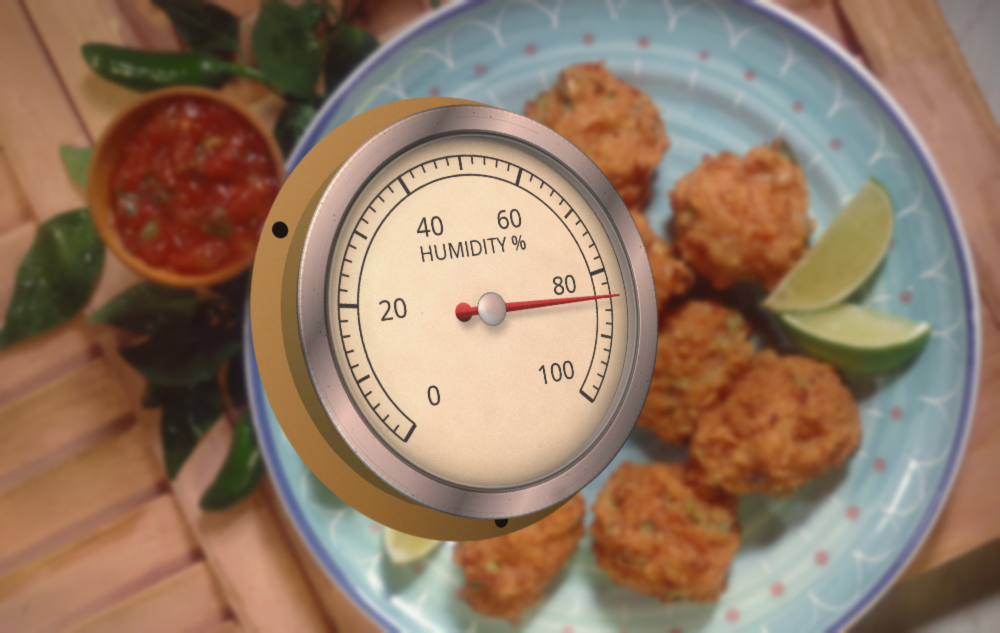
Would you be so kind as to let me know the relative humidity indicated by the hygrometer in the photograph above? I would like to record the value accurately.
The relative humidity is 84 %
